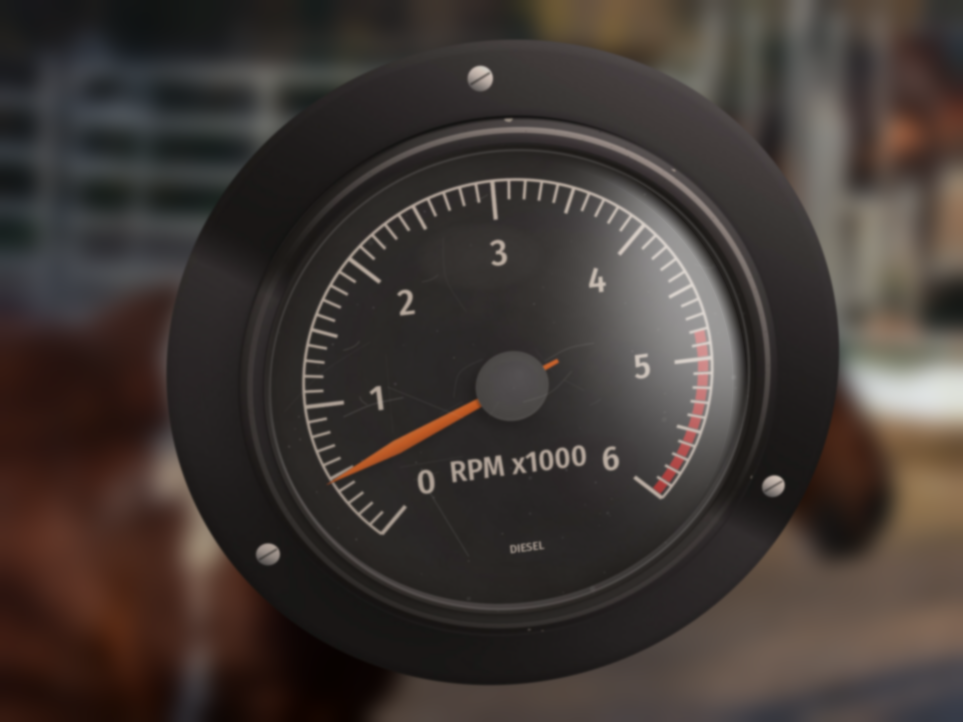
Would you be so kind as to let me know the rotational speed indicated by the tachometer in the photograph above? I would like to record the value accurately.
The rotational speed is 500 rpm
